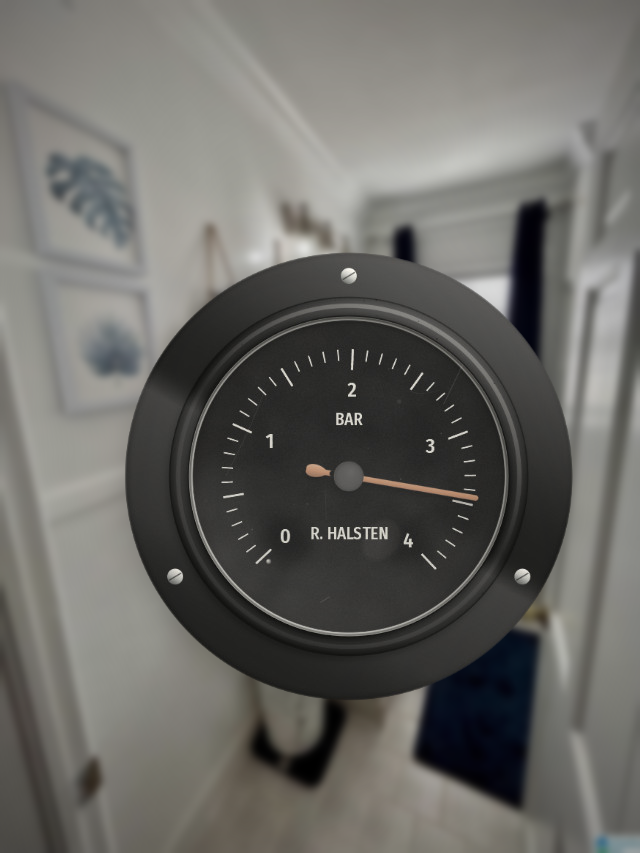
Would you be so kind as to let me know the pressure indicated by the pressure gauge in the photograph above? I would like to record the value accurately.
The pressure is 3.45 bar
